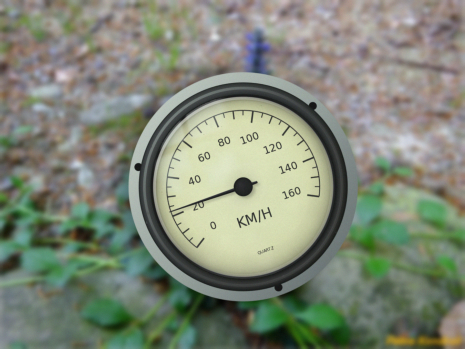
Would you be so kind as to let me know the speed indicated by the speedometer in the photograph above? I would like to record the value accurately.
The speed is 22.5 km/h
